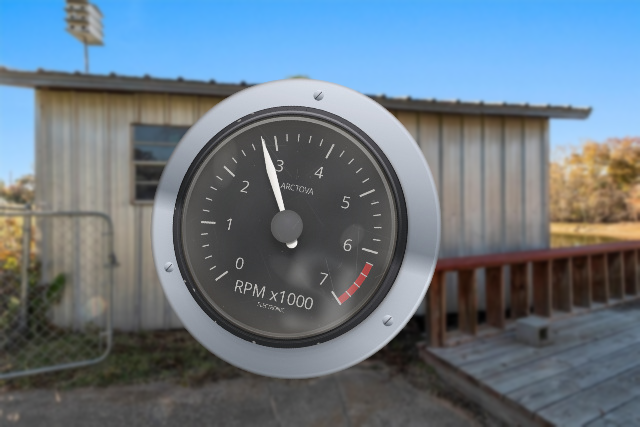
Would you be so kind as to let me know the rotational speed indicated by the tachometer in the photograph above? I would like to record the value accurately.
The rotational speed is 2800 rpm
